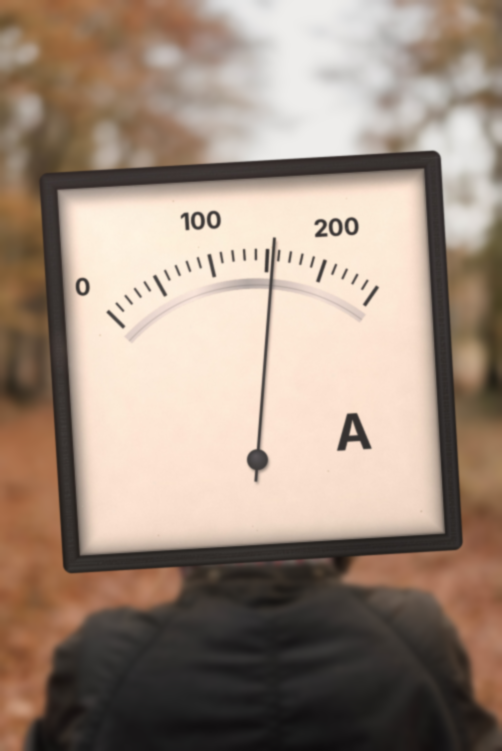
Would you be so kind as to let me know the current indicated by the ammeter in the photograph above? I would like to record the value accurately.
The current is 155 A
